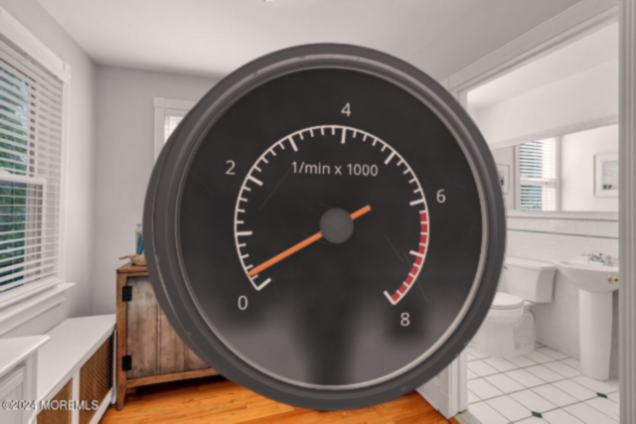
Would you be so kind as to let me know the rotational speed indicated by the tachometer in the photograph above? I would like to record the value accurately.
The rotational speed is 300 rpm
